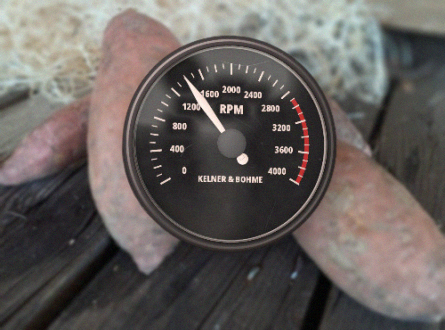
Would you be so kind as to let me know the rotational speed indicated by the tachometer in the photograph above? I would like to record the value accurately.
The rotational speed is 1400 rpm
